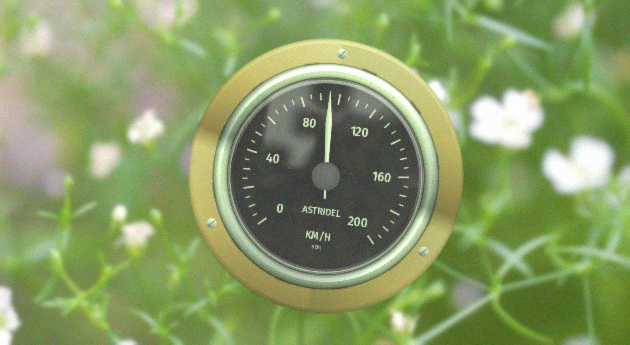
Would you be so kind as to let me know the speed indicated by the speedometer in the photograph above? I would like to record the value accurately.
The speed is 95 km/h
